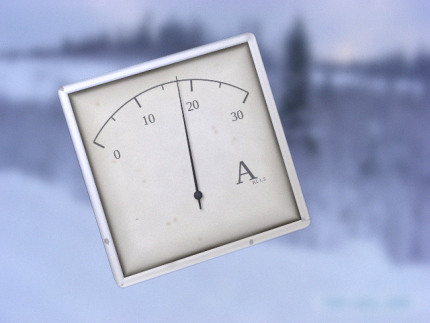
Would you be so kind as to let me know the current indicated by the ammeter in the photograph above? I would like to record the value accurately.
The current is 17.5 A
